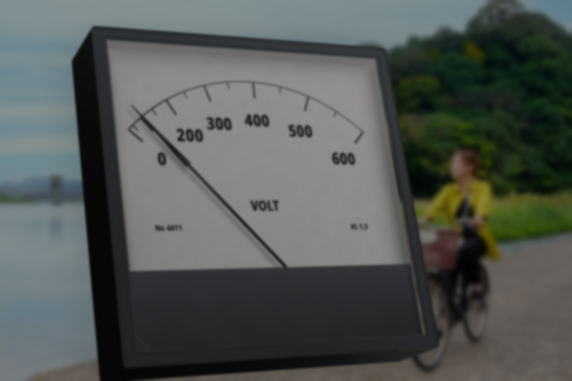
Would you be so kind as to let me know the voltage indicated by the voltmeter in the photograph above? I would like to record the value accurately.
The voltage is 100 V
